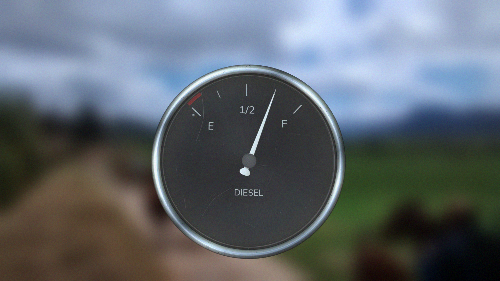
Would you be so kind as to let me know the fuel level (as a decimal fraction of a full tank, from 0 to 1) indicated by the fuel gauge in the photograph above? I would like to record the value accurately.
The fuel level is 0.75
